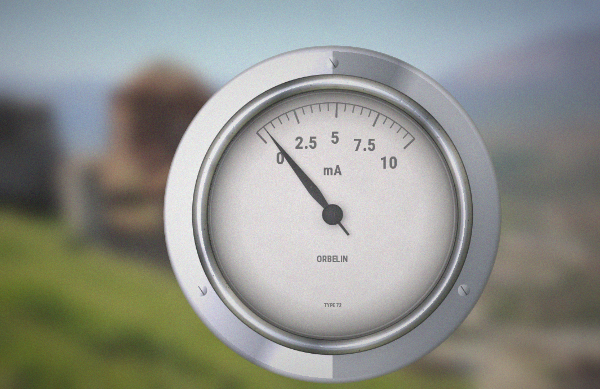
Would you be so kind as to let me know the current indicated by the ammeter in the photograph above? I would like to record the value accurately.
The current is 0.5 mA
